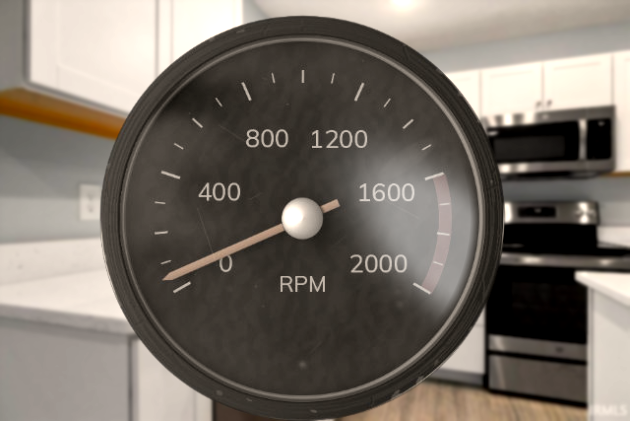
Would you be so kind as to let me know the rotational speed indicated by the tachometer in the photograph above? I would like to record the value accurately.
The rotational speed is 50 rpm
